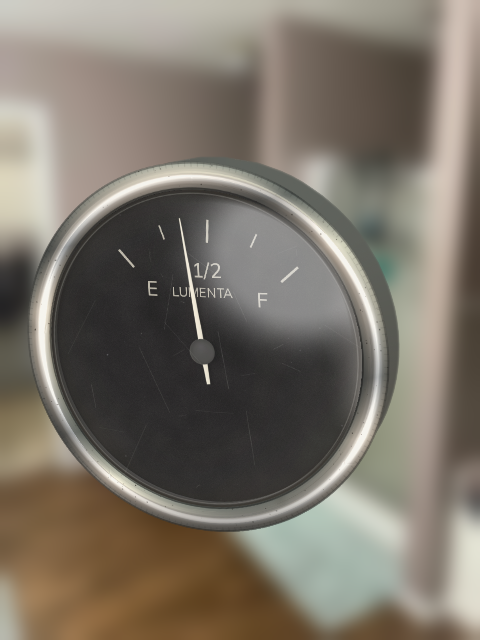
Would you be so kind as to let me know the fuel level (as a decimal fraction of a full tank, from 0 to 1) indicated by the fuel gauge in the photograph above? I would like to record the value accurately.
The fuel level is 0.375
